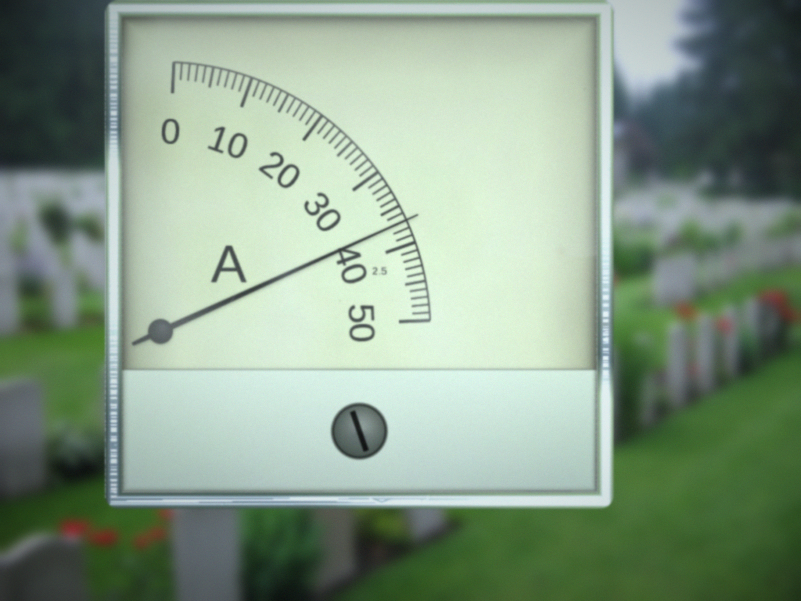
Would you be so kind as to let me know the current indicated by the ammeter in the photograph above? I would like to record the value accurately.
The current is 37 A
